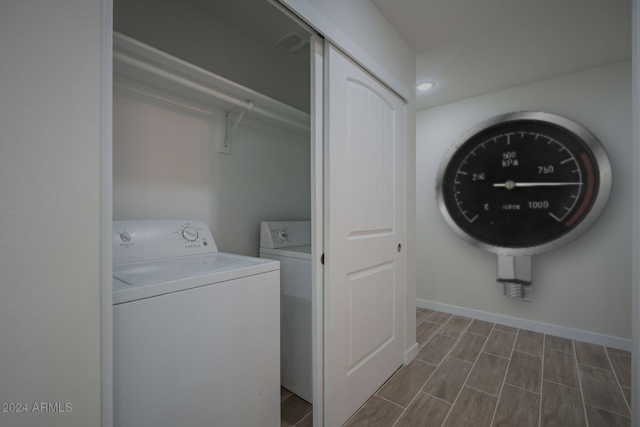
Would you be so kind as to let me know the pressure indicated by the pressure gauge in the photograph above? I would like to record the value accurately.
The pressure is 850 kPa
